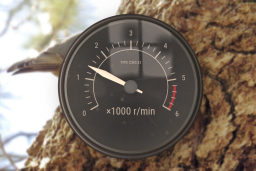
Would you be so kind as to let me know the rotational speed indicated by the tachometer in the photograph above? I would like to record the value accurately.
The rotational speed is 1400 rpm
